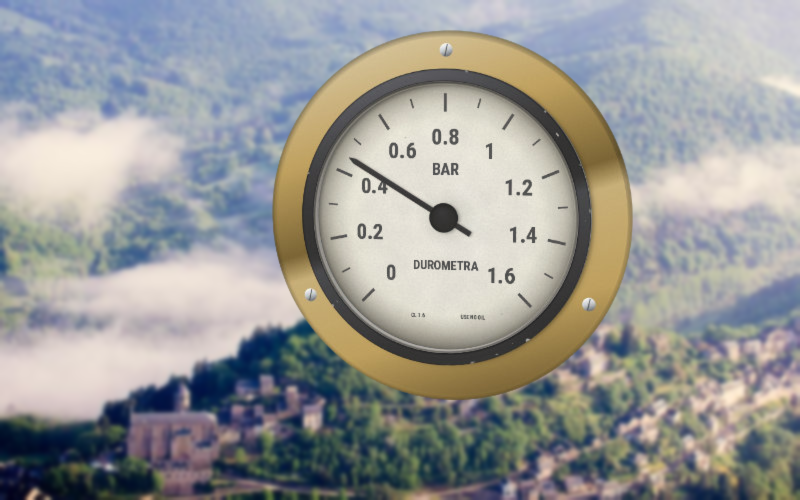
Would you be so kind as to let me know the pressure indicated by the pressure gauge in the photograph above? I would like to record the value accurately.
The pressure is 0.45 bar
